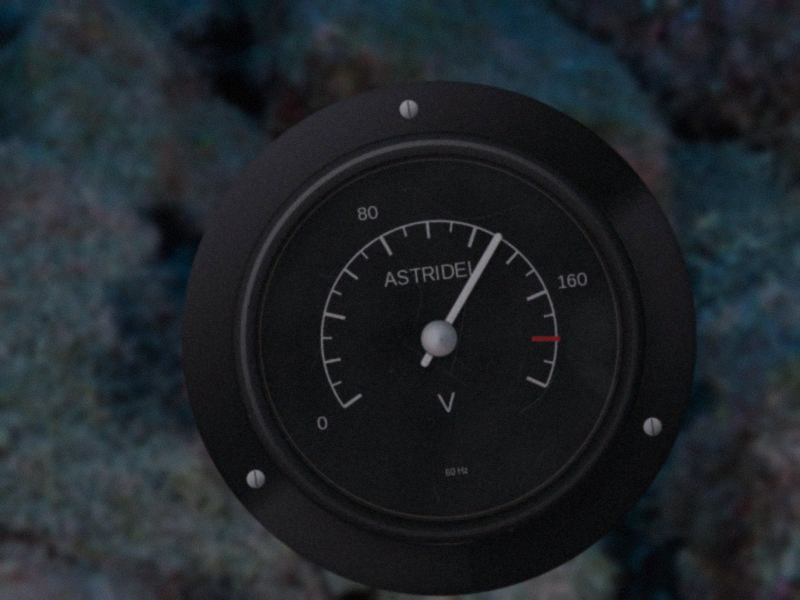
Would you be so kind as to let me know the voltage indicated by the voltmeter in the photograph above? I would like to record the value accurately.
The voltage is 130 V
